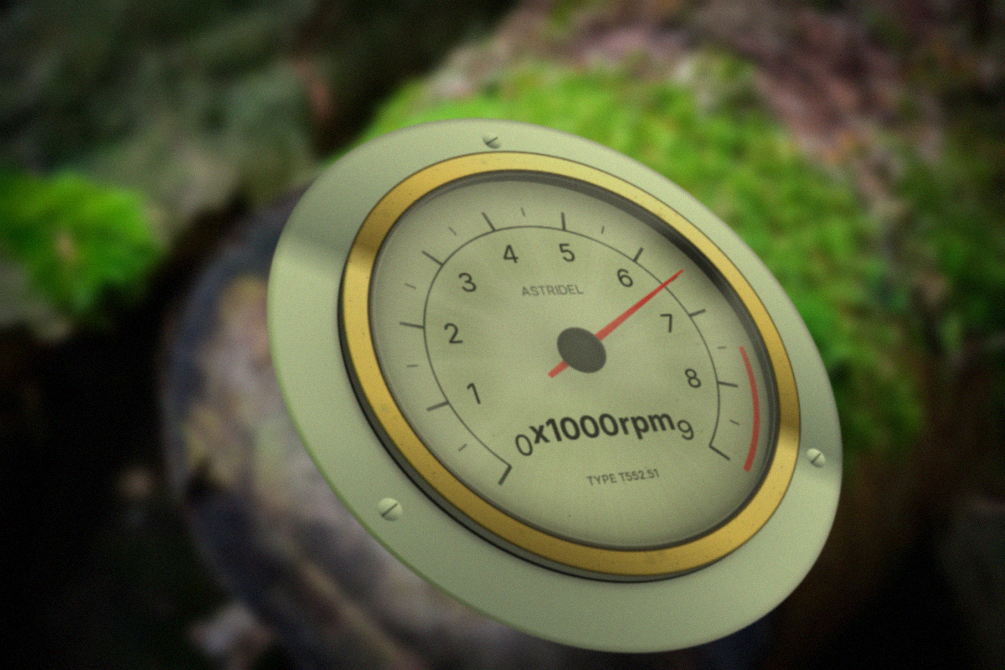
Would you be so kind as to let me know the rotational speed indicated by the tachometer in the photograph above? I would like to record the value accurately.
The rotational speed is 6500 rpm
